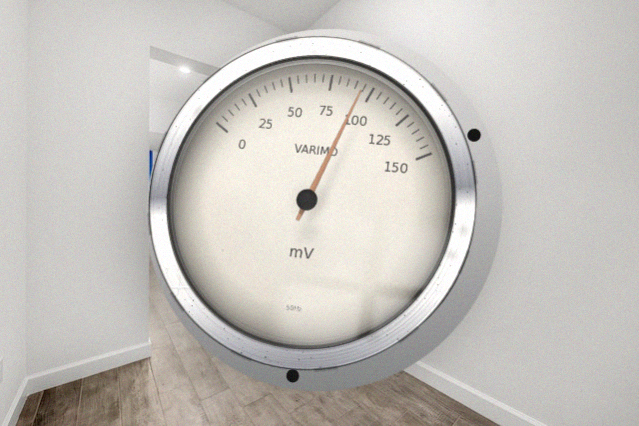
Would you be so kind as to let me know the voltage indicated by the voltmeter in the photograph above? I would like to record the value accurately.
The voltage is 95 mV
